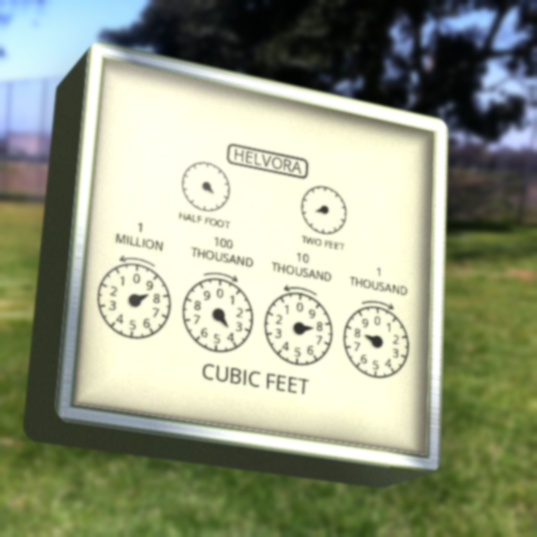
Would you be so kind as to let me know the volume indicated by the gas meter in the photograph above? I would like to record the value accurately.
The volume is 837800 ft³
